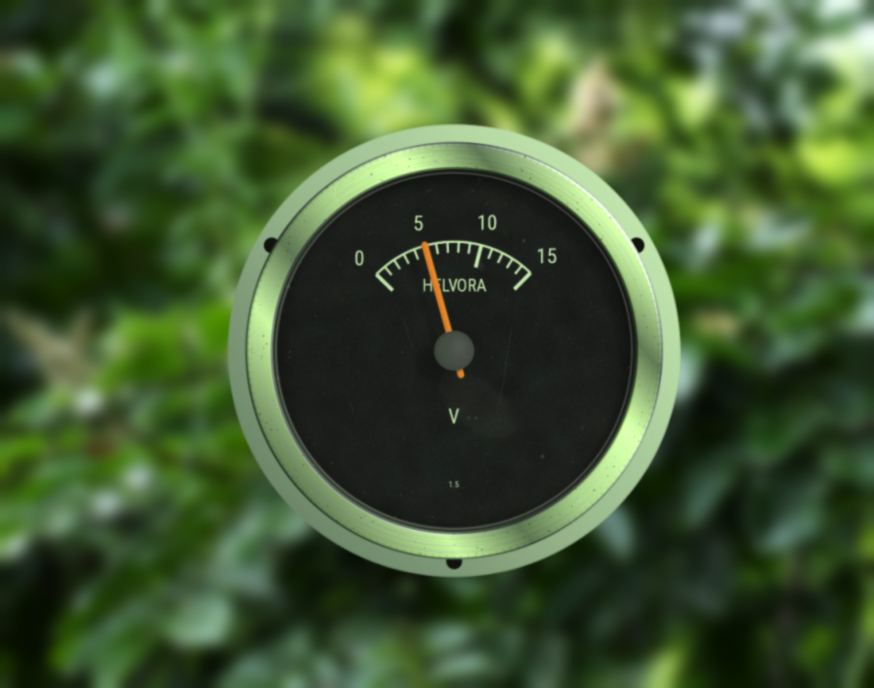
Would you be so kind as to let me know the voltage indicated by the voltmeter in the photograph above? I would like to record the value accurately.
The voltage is 5 V
